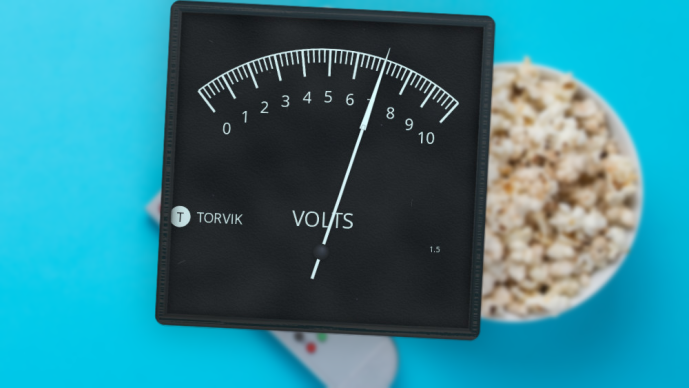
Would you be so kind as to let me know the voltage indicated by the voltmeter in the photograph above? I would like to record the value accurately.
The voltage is 7 V
